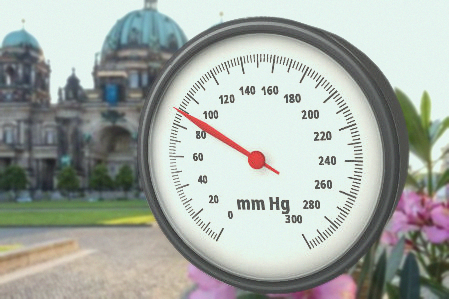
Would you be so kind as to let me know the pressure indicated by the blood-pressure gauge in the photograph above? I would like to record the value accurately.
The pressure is 90 mmHg
